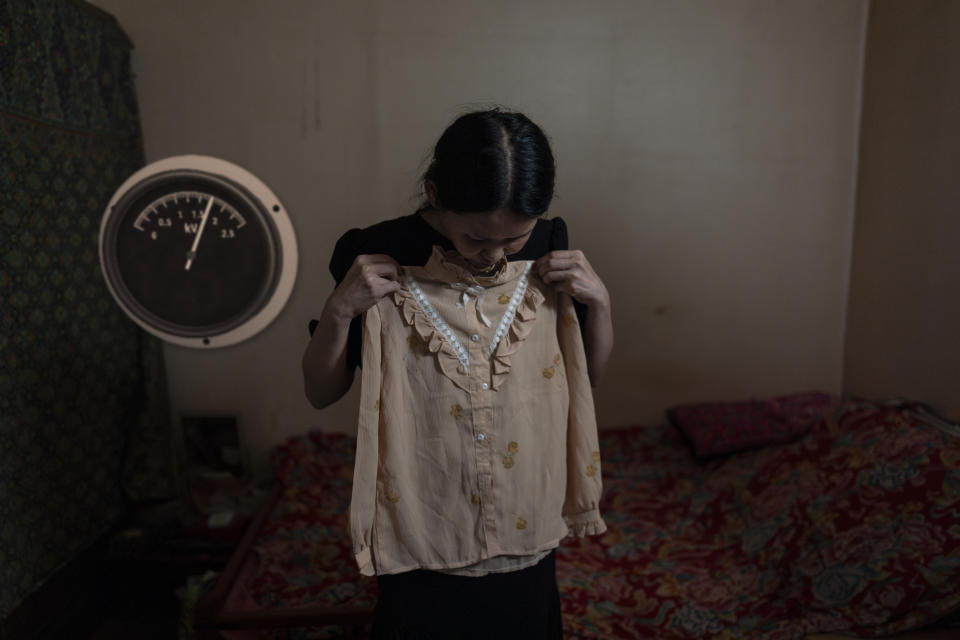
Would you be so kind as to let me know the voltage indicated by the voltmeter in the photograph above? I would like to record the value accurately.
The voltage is 1.75 kV
